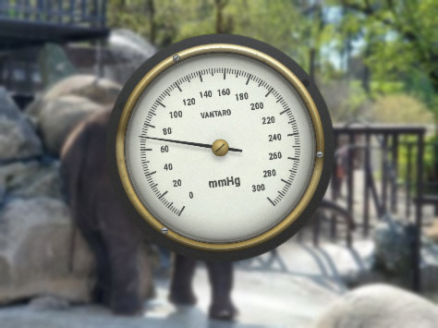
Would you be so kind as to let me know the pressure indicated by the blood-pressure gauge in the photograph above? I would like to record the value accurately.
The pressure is 70 mmHg
